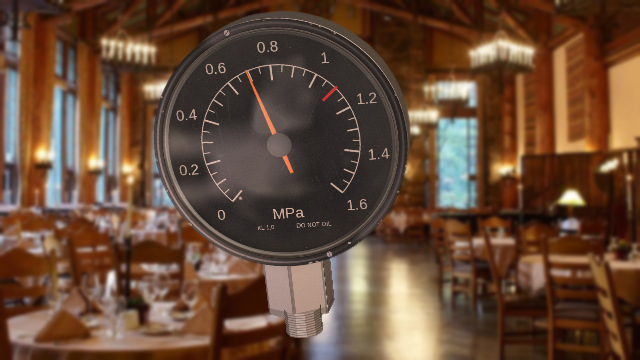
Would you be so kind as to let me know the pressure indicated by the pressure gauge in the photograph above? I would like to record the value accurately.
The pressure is 0.7 MPa
